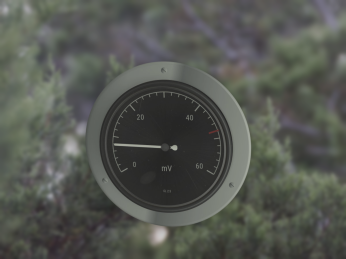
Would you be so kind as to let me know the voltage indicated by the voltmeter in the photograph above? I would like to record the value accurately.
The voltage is 8 mV
